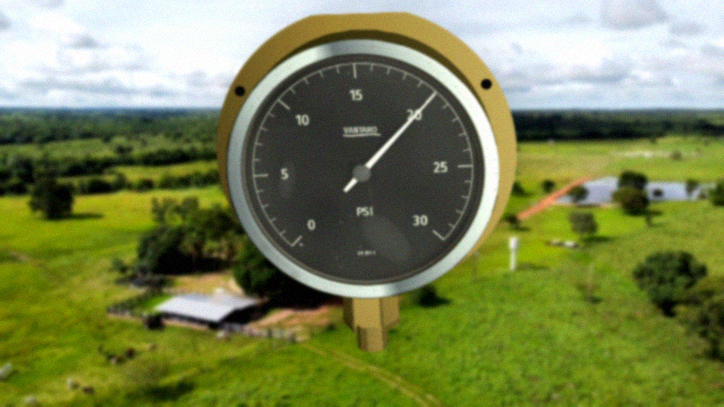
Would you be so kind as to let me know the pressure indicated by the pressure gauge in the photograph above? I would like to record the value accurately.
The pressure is 20 psi
